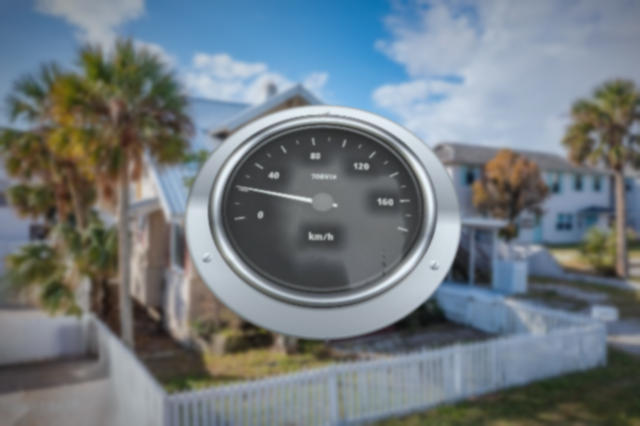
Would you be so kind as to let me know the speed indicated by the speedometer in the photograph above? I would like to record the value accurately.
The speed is 20 km/h
